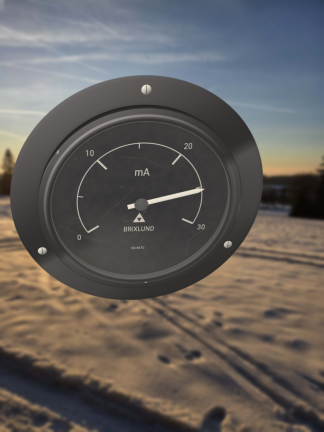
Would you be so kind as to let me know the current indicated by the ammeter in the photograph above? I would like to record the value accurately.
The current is 25 mA
